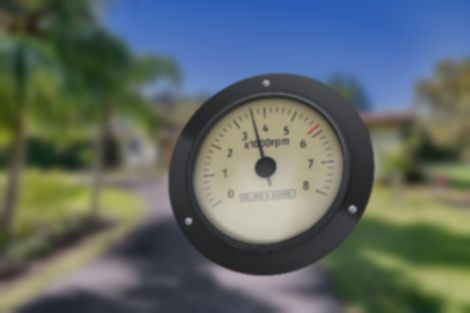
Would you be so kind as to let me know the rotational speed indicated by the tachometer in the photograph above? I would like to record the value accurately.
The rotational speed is 3600 rpm
